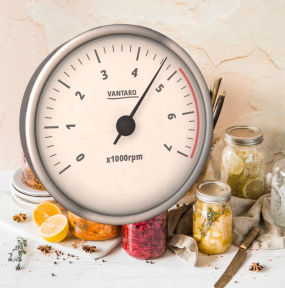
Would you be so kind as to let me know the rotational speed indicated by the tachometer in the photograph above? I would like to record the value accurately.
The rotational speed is 4600 rpm
